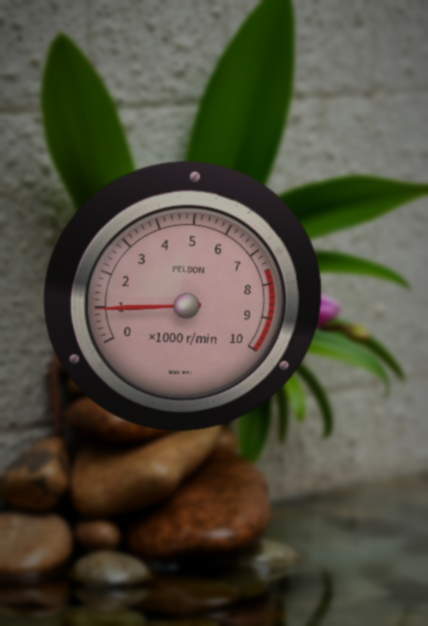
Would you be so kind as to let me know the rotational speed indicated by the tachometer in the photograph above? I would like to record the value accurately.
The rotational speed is 1000 rpm
